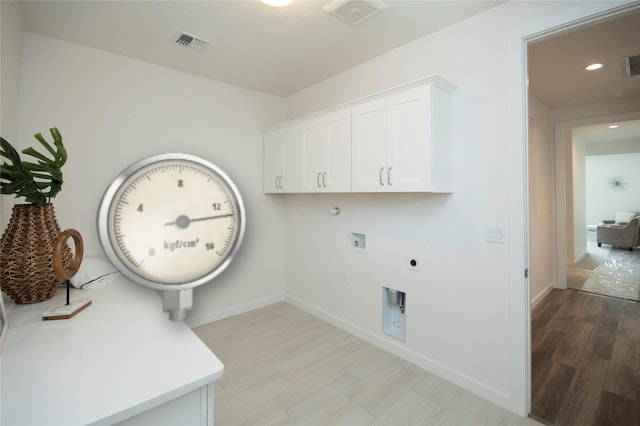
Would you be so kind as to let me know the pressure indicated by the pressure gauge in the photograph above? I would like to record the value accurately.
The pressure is 13 kg/cm²
